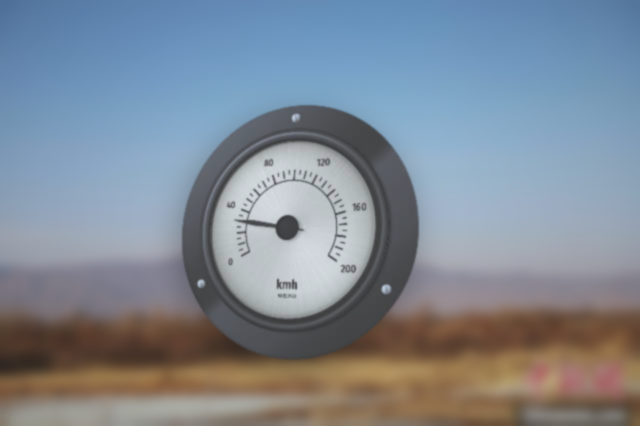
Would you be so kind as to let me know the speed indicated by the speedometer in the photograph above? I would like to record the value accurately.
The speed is 30 km/h
